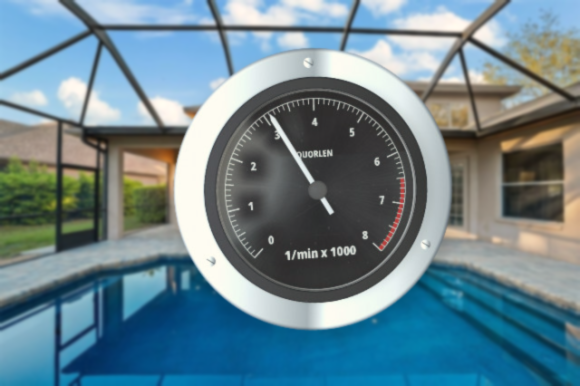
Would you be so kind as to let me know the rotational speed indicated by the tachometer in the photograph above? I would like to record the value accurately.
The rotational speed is 3100 rpm
